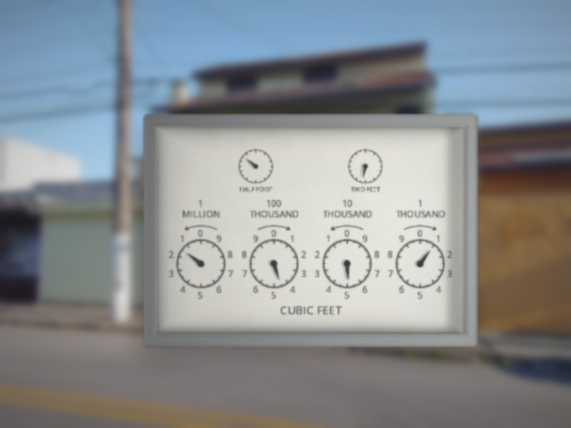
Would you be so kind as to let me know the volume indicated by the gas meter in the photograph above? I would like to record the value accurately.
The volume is 145100 ft³
